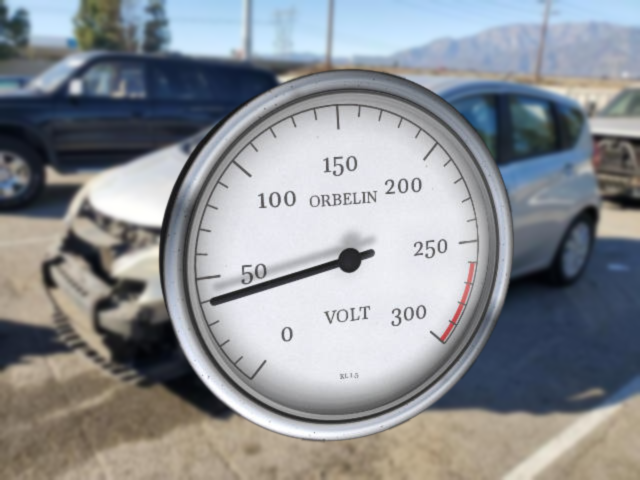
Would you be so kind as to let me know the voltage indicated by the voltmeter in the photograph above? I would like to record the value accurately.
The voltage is 40 V
